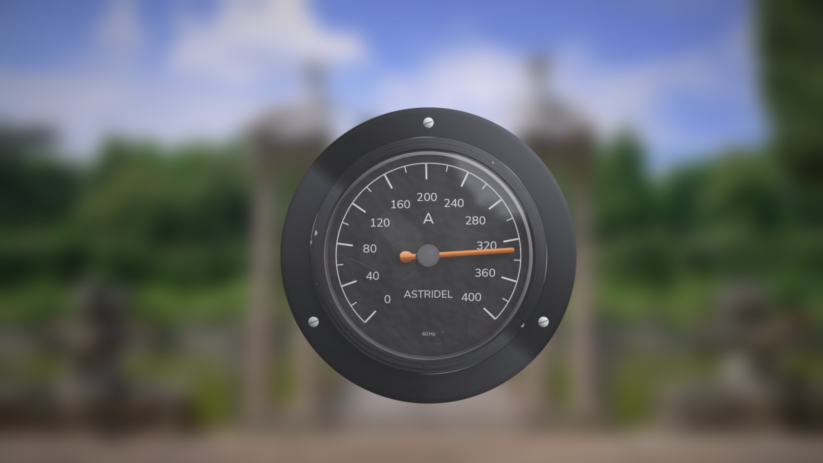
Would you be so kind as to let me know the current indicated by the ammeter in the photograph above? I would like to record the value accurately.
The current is 330 A
